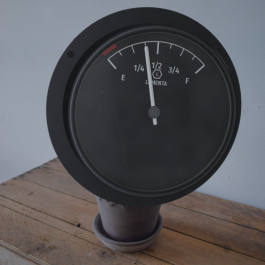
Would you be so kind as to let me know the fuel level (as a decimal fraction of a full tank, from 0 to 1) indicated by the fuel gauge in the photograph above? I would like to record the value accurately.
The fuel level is 0.375
